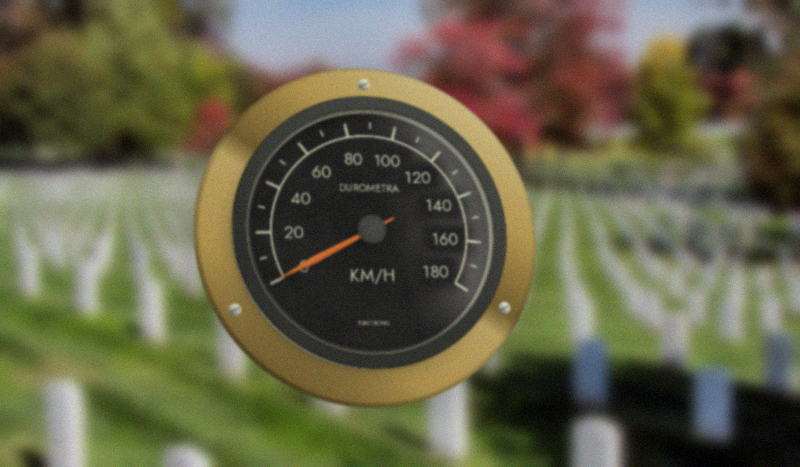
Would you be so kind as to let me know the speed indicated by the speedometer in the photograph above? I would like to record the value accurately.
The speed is 0 km/h
